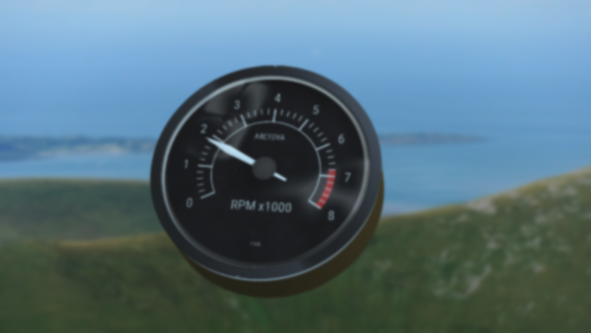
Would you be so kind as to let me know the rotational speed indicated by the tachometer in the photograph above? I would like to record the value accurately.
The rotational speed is 1800 rpm
